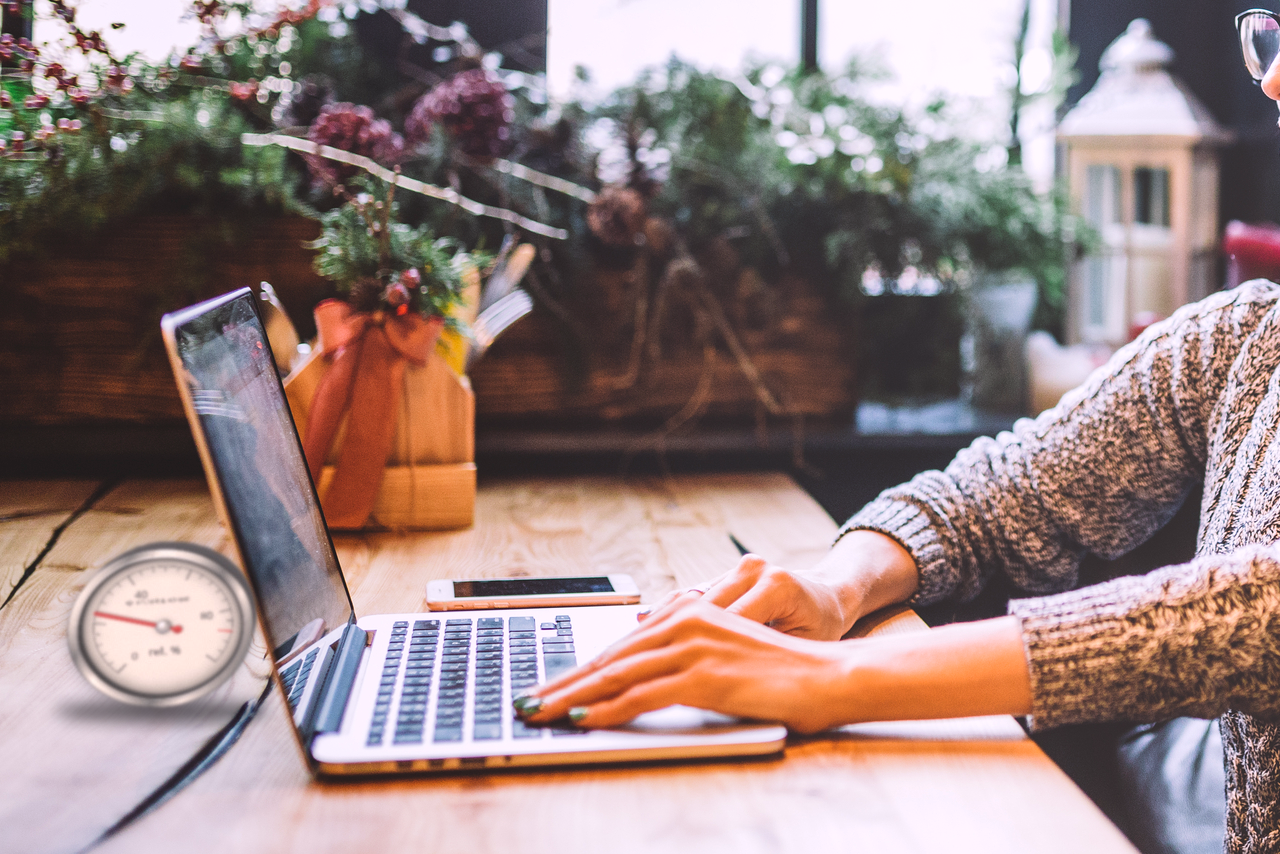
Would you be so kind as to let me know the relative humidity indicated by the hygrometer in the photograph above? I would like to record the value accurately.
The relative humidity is 24 %
